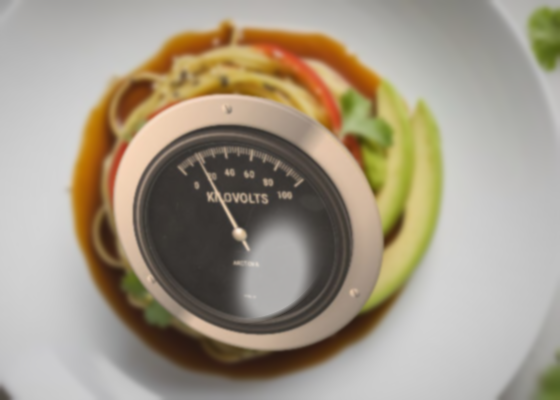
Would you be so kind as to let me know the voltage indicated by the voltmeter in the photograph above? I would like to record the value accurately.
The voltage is 20 kV
